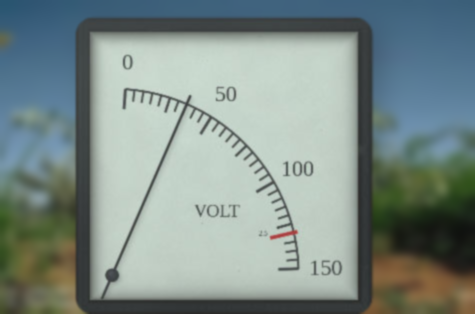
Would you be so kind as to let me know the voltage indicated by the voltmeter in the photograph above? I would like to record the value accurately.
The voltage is 35 V
